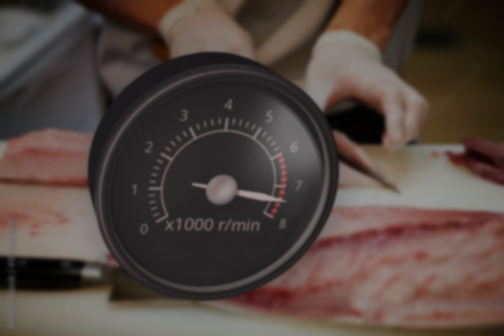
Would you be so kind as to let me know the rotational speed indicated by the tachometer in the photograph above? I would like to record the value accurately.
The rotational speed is 7400 rpm
